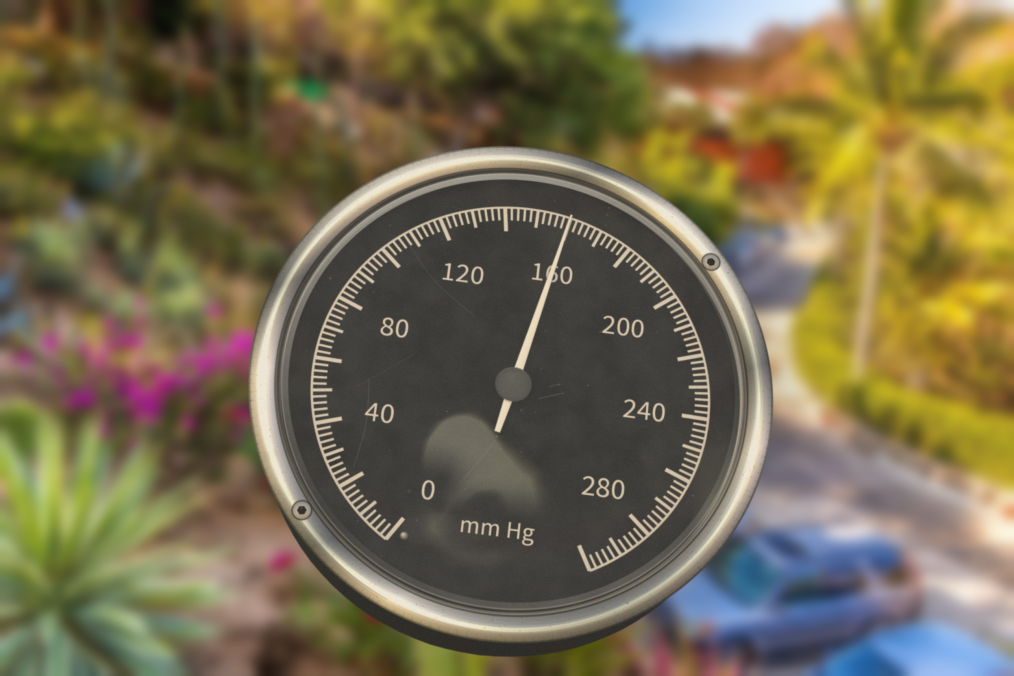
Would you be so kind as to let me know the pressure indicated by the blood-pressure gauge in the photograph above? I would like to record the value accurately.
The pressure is 160 mmHg
